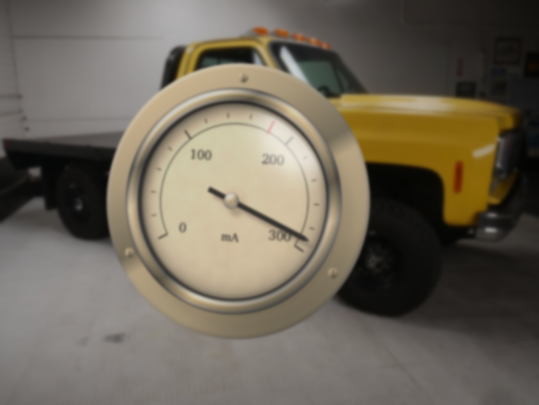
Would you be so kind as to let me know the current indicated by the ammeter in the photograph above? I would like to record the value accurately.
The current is 290 mA
